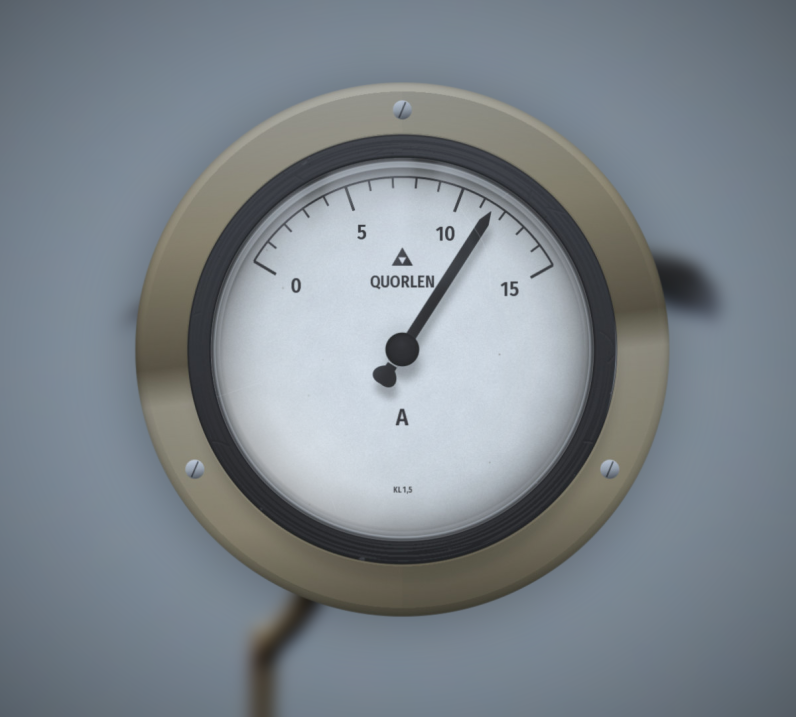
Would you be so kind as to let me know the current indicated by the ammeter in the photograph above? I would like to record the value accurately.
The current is 11.5 A
